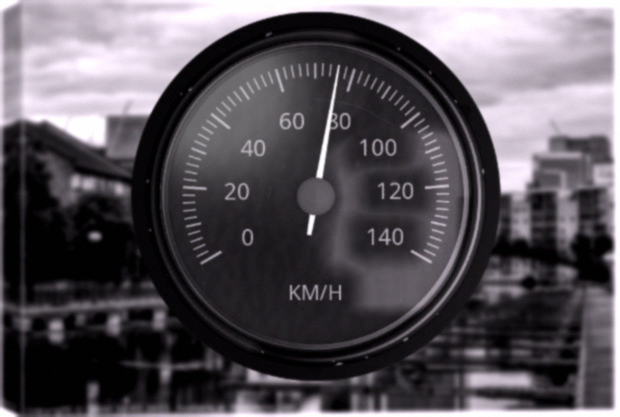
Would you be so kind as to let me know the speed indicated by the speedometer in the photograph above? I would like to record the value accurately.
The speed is 76 km/h
